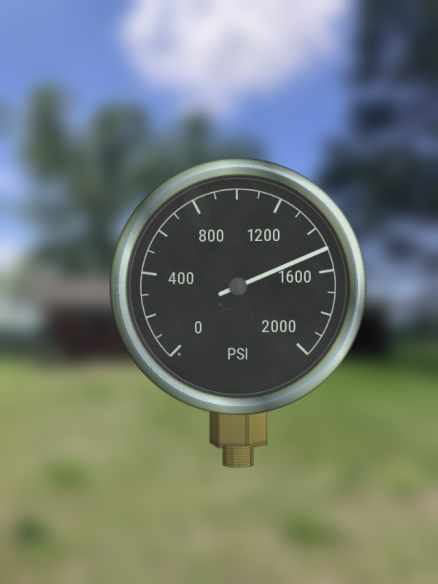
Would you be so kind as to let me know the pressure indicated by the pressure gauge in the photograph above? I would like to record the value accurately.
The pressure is 1500 psi
